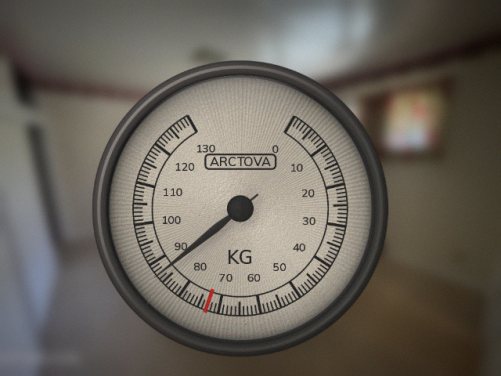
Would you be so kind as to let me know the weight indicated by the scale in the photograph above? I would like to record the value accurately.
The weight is 87 kg
